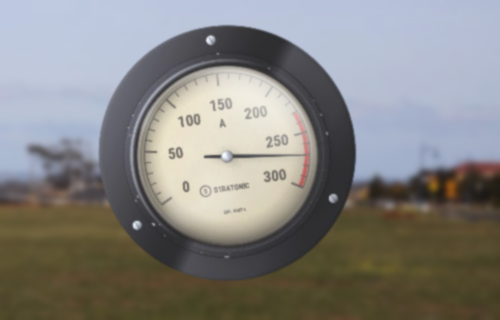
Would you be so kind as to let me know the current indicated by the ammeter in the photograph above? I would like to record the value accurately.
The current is 270 A
